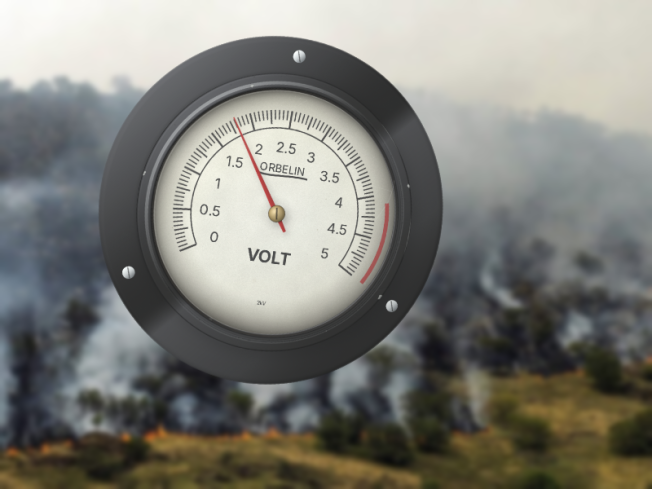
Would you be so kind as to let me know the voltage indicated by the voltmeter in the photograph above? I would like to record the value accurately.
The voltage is 1.8 V
